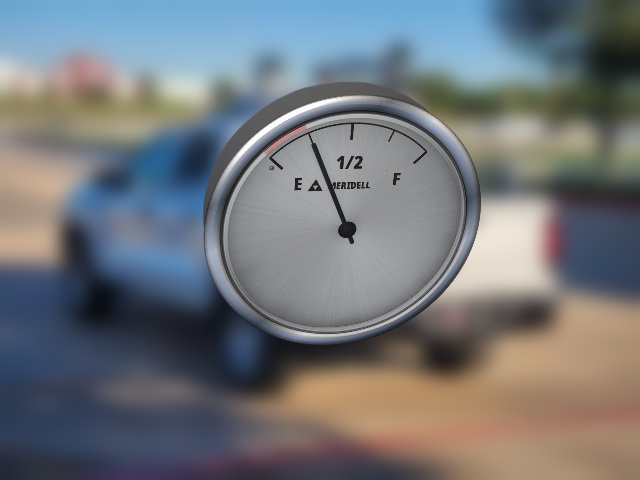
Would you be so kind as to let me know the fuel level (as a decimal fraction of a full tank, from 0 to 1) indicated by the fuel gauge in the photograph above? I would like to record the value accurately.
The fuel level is 0.25
